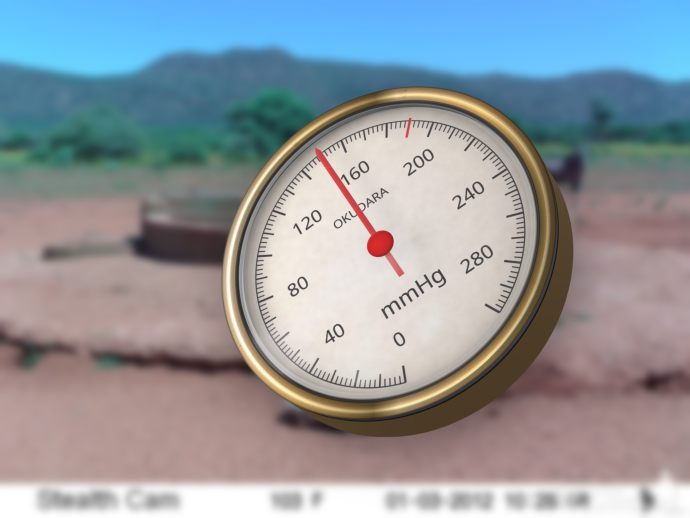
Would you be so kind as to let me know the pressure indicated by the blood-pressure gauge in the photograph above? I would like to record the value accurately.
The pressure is 150 mmHg
